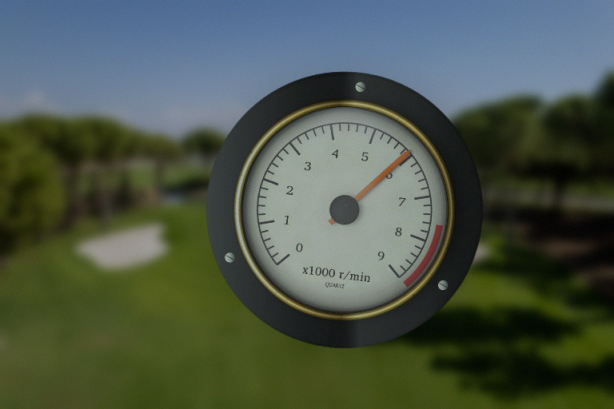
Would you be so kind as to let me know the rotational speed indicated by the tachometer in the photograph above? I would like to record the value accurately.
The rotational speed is 5900 rpm
